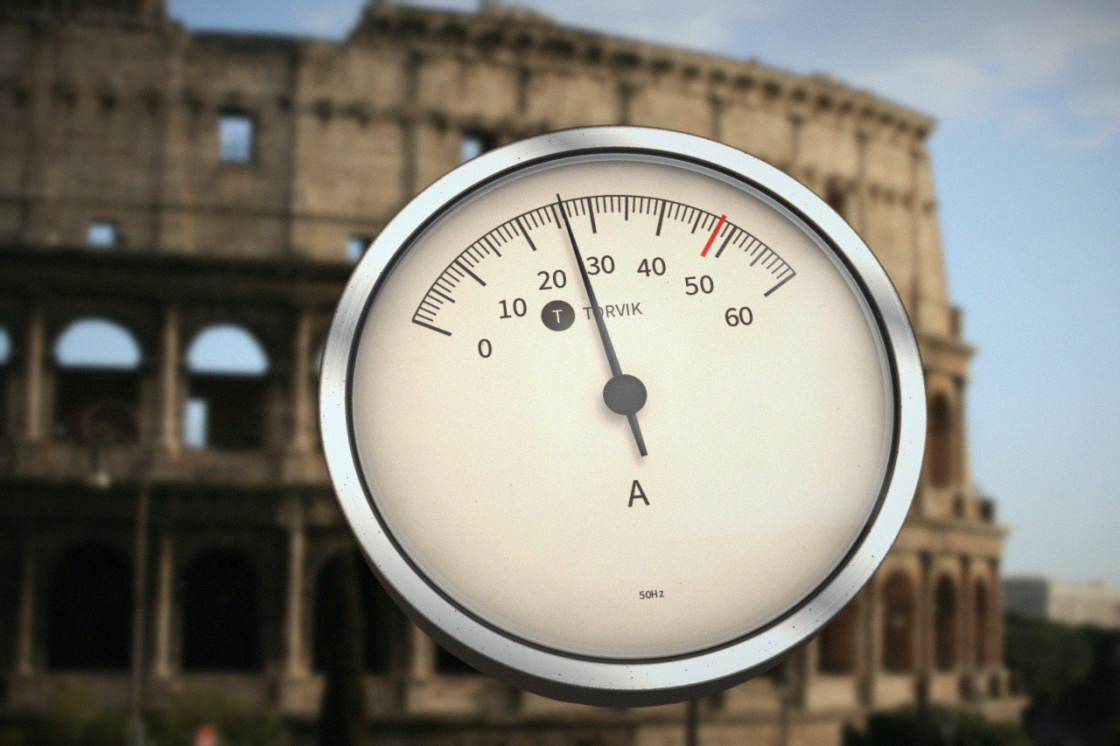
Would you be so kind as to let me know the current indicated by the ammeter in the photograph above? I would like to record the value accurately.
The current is 26 A
